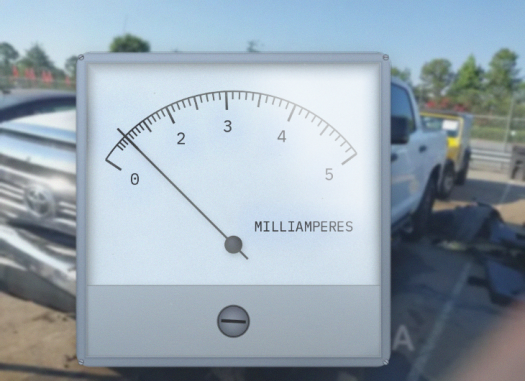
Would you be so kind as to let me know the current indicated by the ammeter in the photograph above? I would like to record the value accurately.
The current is 1 mA
